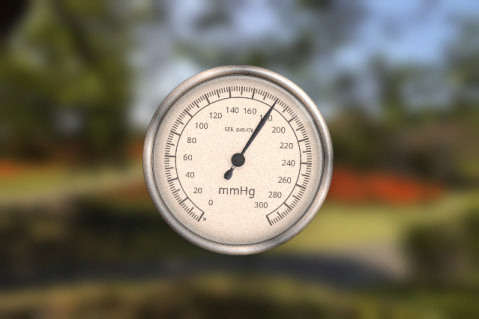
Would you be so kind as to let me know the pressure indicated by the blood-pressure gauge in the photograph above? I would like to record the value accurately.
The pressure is 180 mmHg
